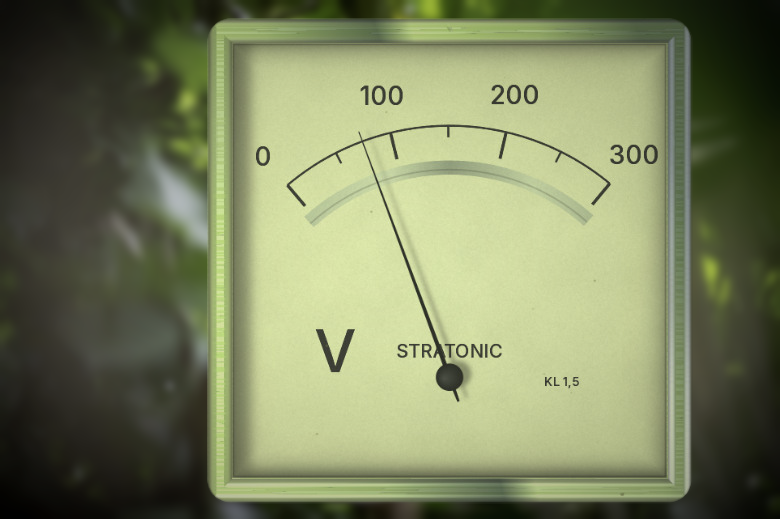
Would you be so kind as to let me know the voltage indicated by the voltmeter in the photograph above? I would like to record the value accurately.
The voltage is 75 V
